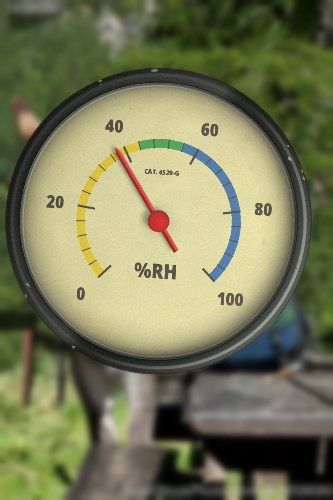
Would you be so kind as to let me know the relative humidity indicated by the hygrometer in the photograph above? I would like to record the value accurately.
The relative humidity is 38 %
